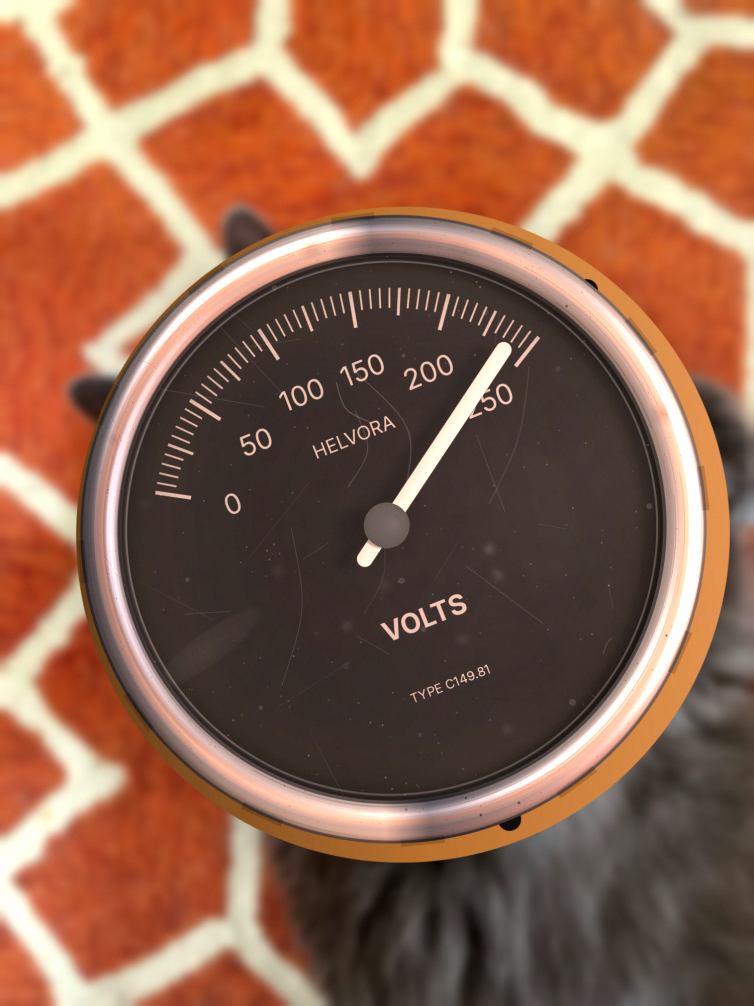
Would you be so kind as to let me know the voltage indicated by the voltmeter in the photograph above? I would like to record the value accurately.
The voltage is 240 V
